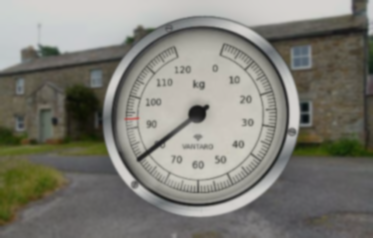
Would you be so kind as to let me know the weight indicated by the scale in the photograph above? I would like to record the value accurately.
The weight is 80 kg
